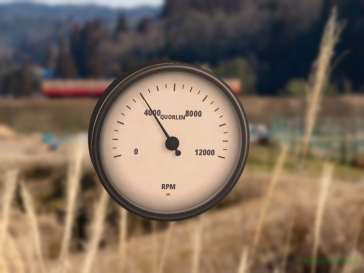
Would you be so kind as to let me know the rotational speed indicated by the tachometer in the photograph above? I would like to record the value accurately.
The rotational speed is 4000 rpm
